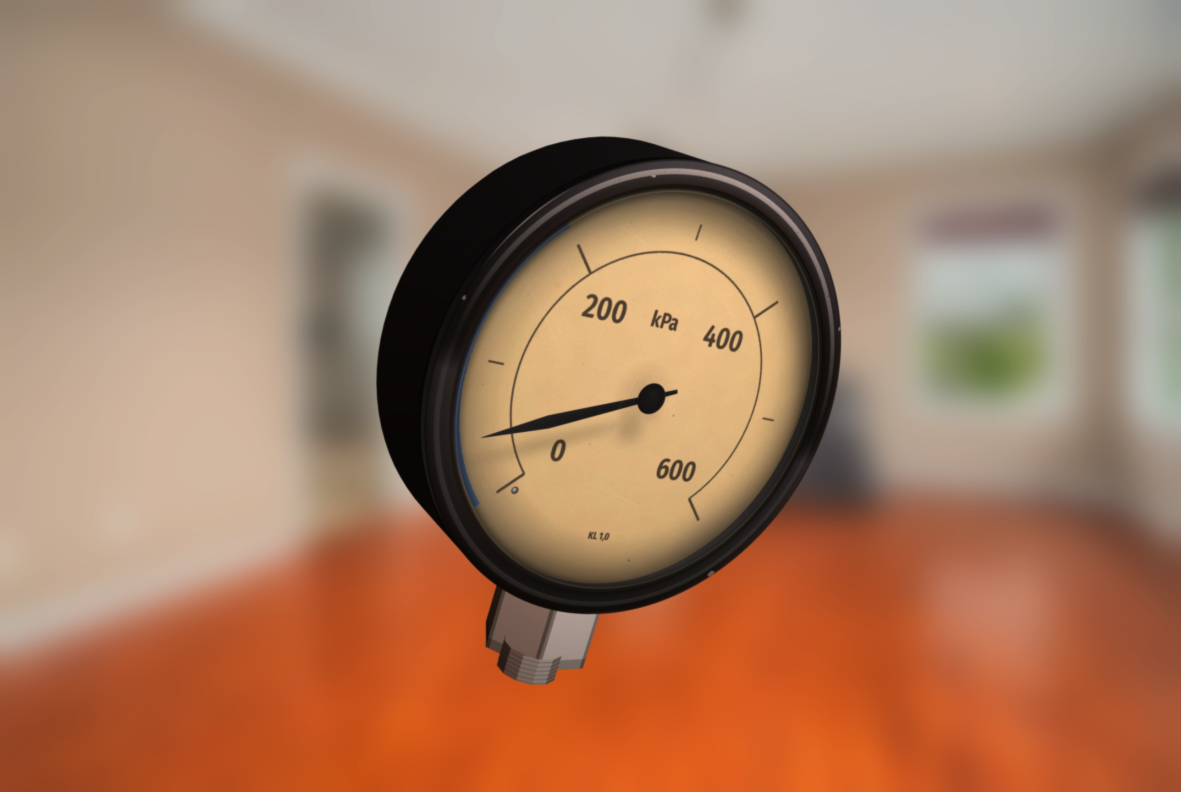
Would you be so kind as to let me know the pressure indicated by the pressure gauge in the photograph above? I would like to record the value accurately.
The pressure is 50 kPa
